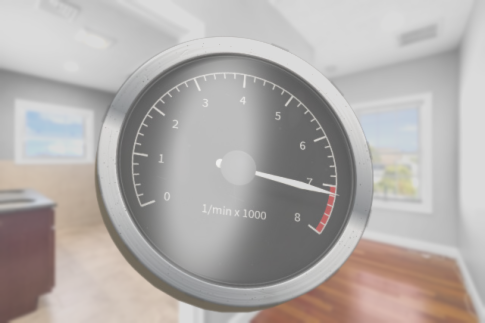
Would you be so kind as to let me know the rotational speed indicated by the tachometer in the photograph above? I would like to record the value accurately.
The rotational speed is 7200 rpm
